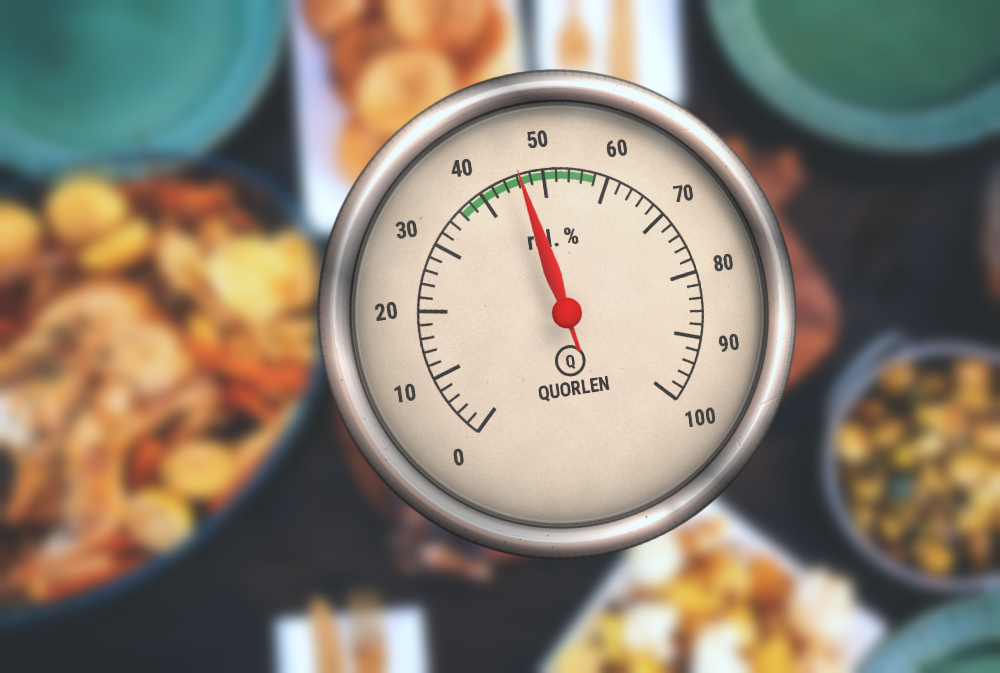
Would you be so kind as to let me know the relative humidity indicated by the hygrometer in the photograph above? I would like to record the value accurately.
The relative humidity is 46 %
